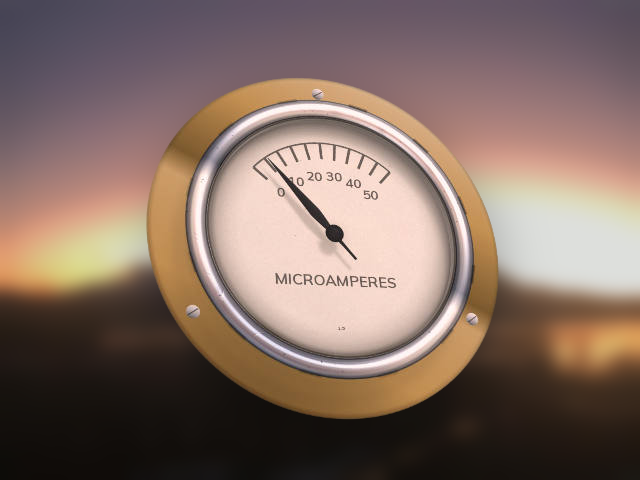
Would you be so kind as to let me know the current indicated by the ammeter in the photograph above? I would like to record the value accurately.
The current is 5 µA
